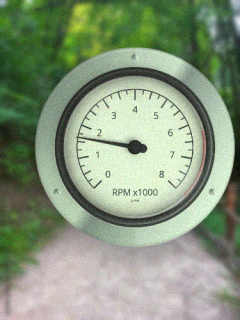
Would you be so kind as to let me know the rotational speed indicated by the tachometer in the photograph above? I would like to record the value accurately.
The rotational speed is 1625 rpm
